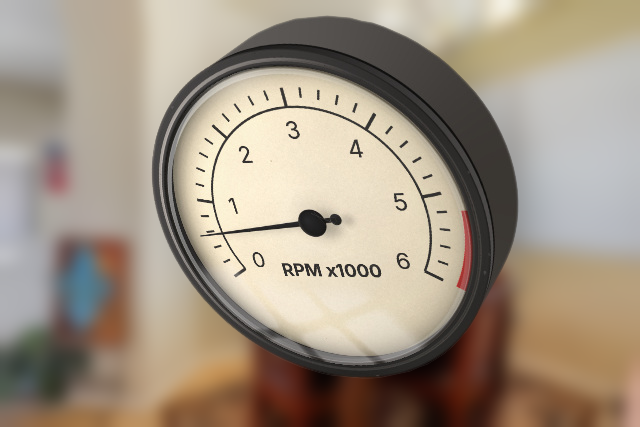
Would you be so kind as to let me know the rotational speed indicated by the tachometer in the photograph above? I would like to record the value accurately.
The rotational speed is 600 rpm
